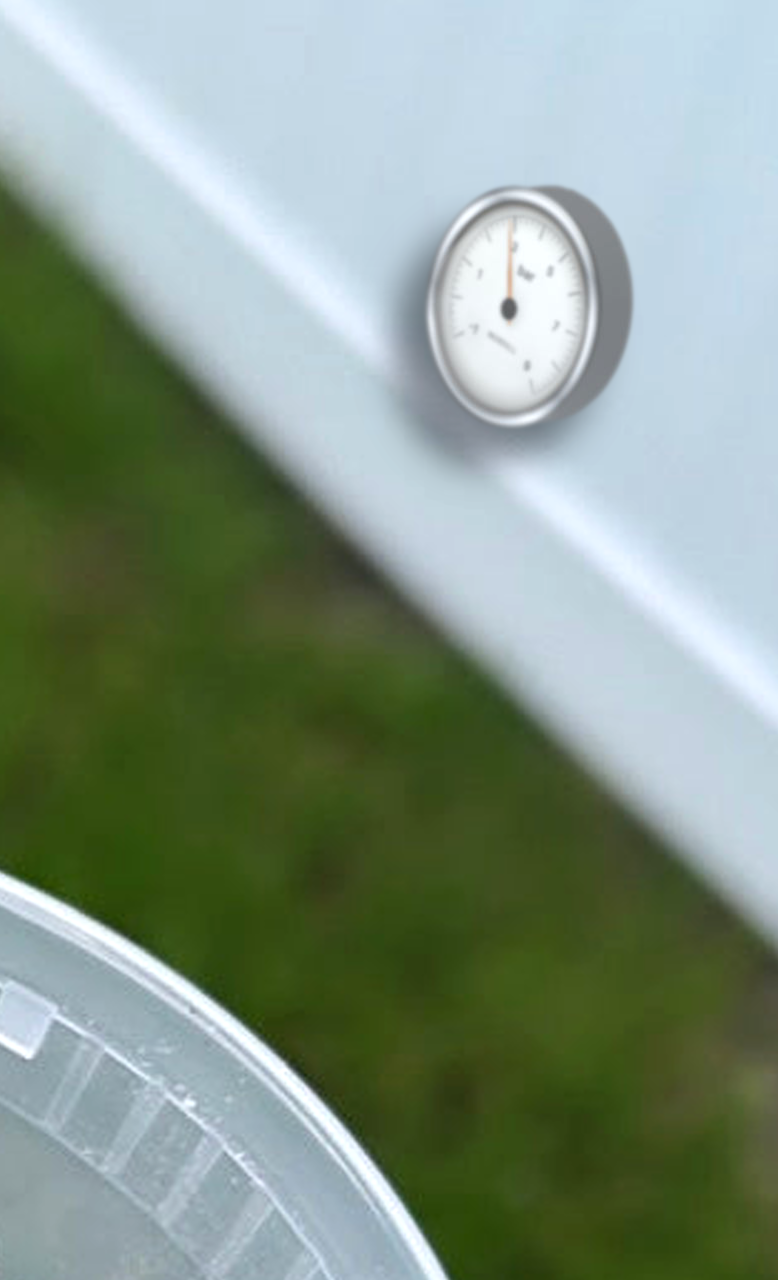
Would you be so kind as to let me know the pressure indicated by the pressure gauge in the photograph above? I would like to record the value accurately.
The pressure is 3 bar
